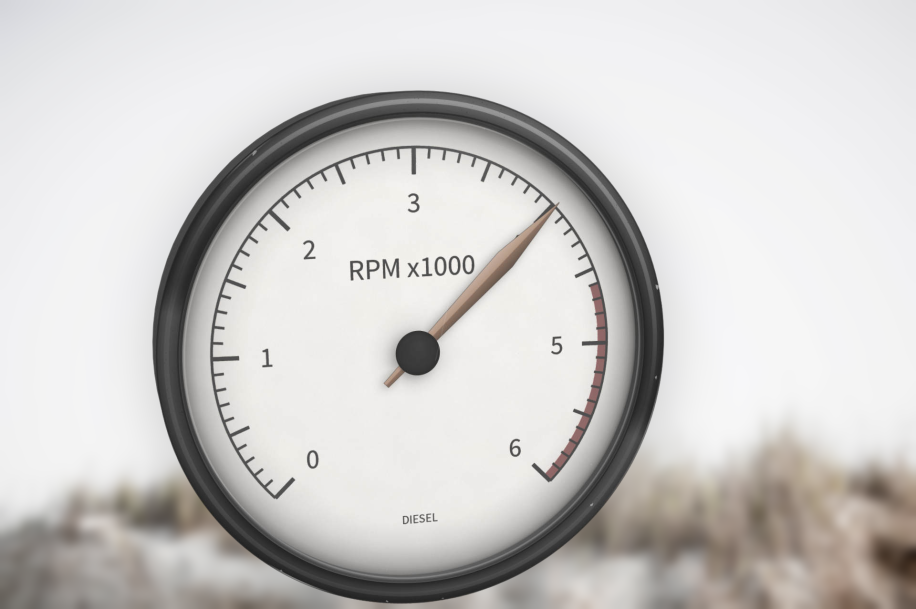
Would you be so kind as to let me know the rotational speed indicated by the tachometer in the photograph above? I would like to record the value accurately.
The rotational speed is 4000 rpm
